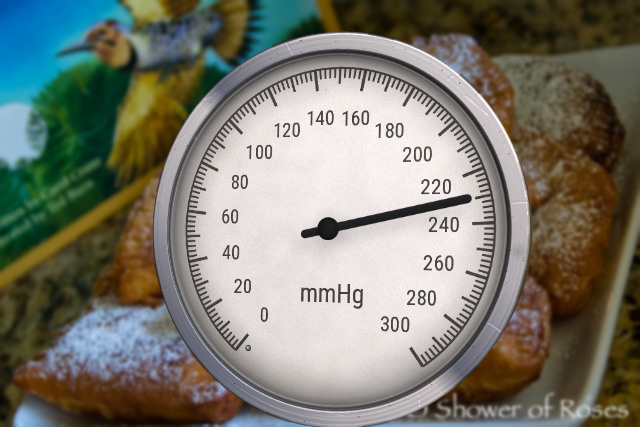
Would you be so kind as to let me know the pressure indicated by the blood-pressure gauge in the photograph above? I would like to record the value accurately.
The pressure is 230 mmHg
